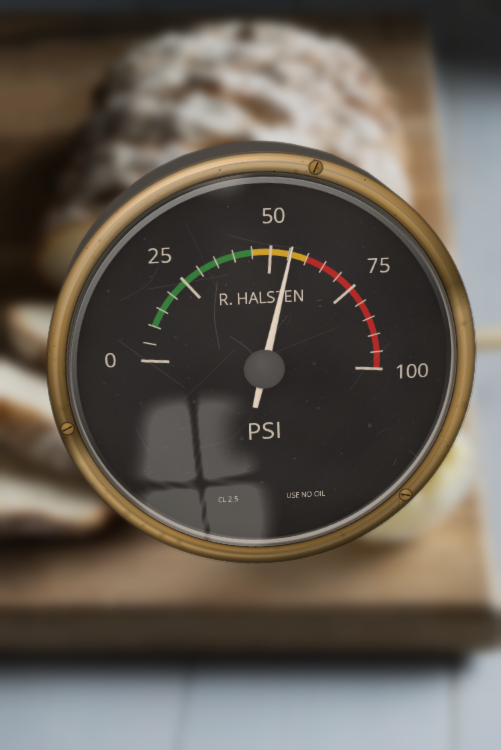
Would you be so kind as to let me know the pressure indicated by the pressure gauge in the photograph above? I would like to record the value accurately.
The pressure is 55 psi
